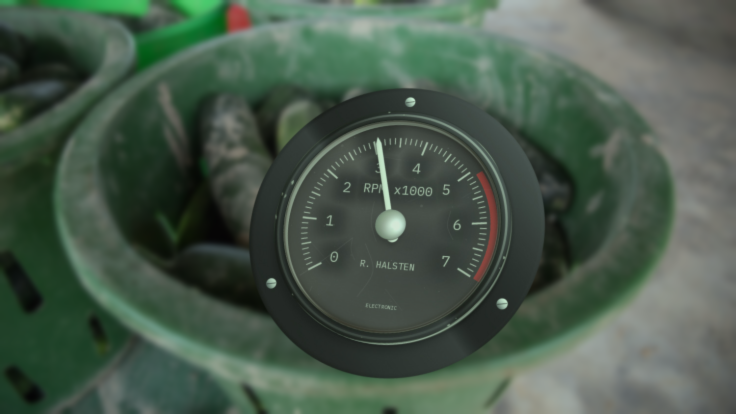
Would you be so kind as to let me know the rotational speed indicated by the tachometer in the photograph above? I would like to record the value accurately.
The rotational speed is 3100 rpm
